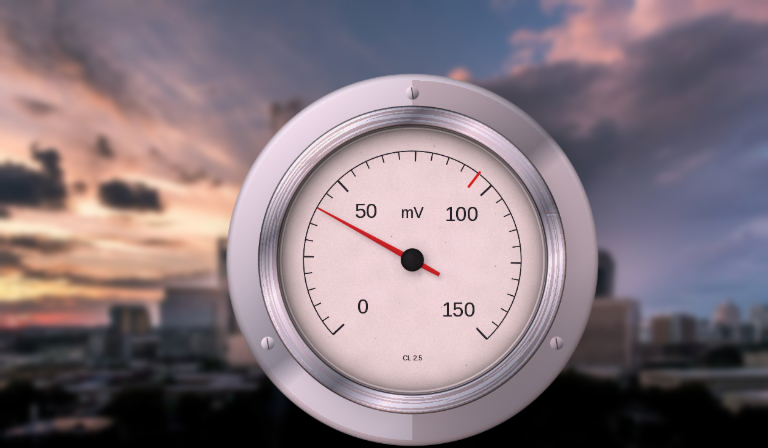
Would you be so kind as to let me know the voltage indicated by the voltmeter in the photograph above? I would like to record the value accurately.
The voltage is 40 mV
